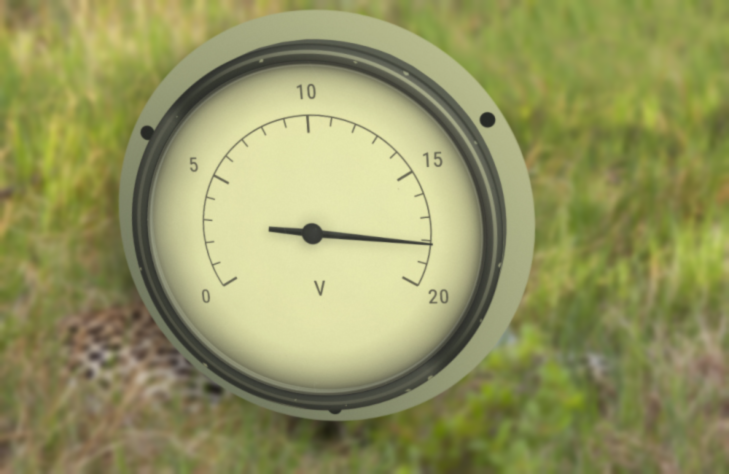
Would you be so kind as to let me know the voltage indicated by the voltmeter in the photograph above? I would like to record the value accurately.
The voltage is 18 V
